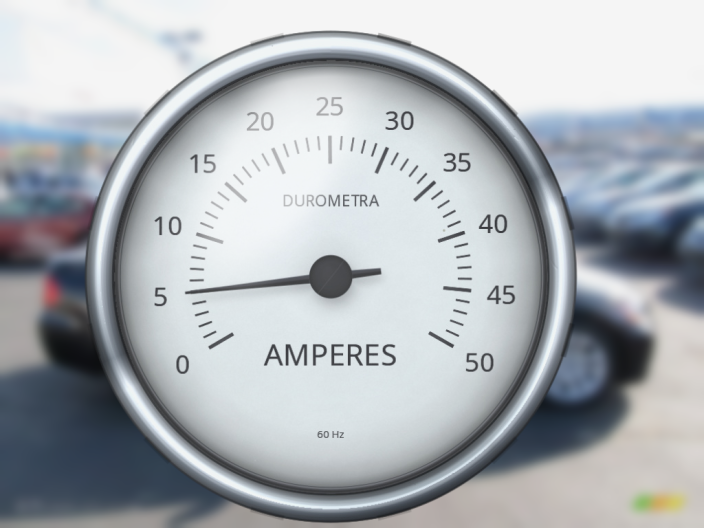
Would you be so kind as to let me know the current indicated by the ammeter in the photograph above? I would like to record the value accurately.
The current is 5 A
